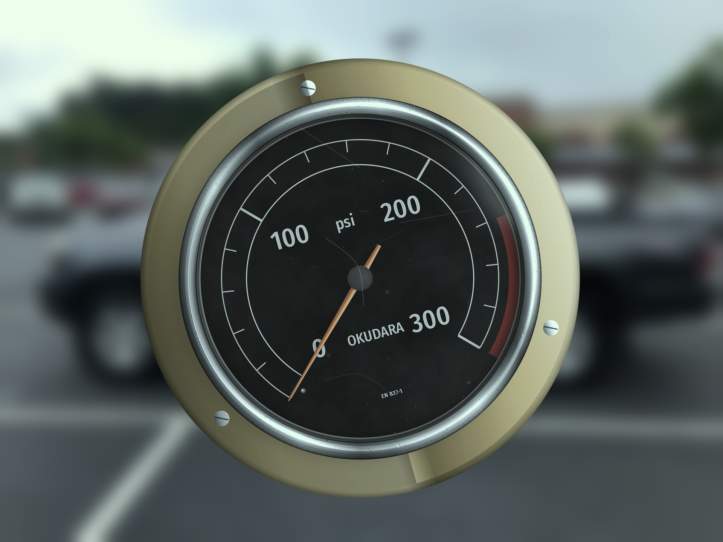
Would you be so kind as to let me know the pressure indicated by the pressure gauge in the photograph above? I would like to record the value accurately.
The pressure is 0 psi
